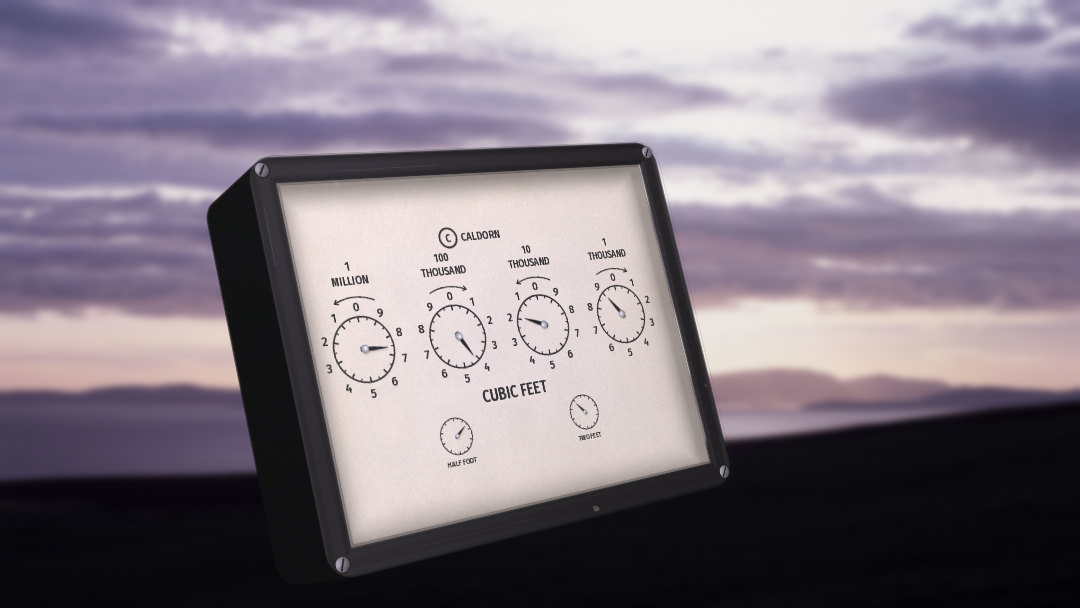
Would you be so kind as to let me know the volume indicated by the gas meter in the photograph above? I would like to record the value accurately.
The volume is 741900 ft³
